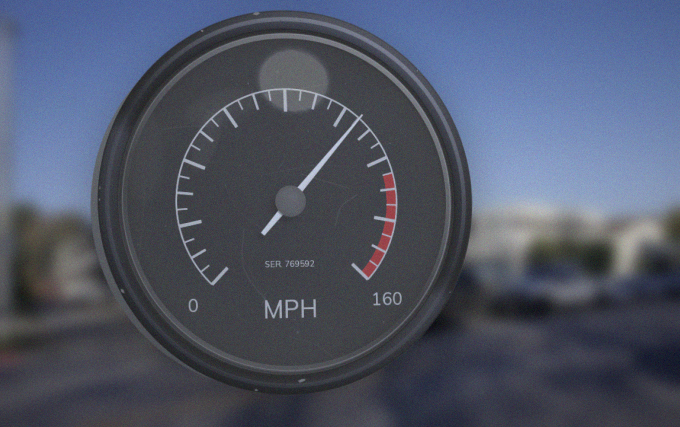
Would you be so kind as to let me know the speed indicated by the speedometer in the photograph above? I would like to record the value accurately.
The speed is 105 mph
